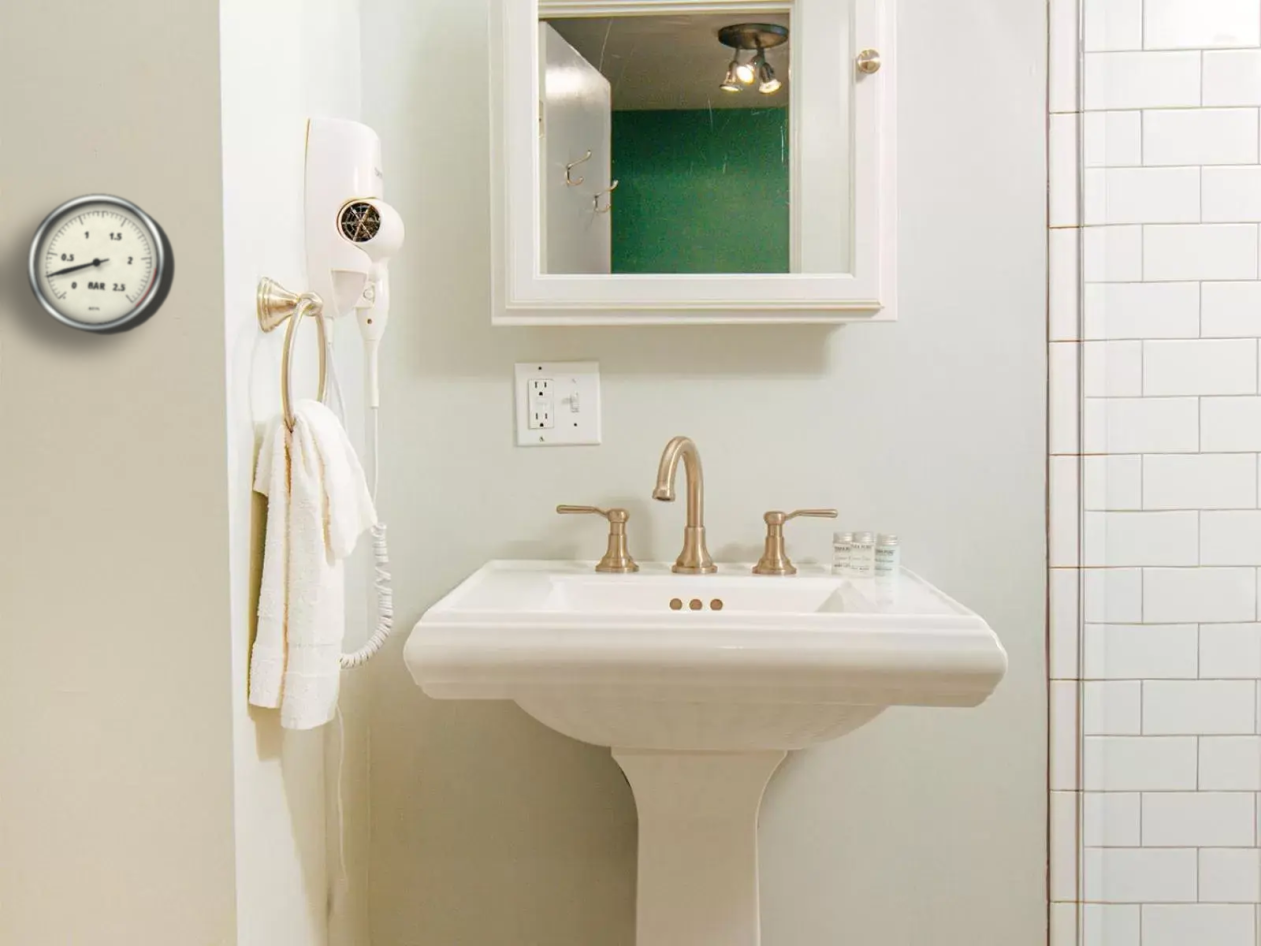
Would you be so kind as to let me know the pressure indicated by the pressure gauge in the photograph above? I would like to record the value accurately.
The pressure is 0.25 bar
